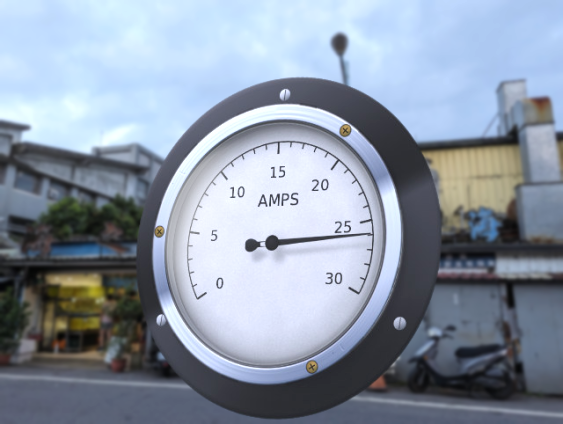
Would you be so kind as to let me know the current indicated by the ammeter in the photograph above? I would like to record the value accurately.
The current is 26 A
